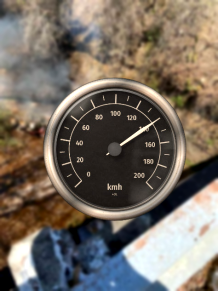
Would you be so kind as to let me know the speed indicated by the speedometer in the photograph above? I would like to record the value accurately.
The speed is 140 km/h
